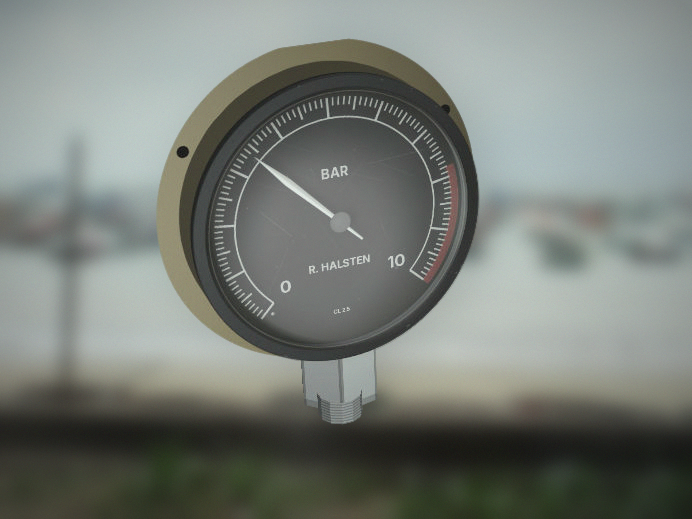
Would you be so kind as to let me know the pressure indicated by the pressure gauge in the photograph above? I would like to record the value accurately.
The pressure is 3.4 bar
